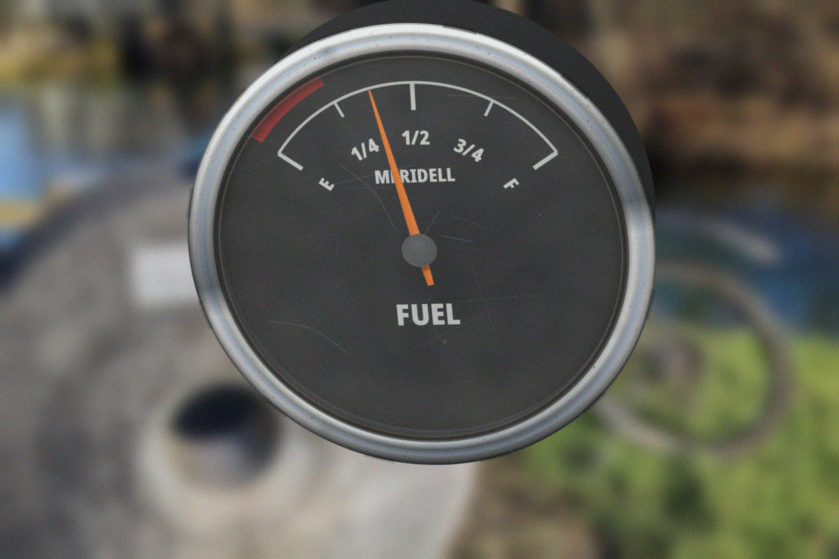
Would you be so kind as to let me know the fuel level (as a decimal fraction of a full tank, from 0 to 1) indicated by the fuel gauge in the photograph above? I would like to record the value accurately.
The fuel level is 0.375
